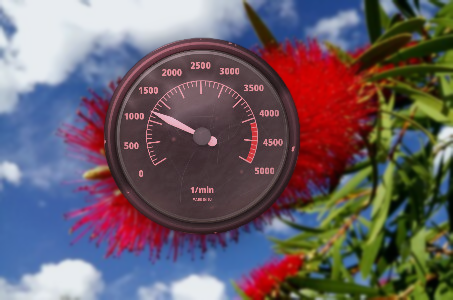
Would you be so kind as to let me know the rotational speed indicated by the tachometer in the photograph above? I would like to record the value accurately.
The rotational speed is 1200 rpm
